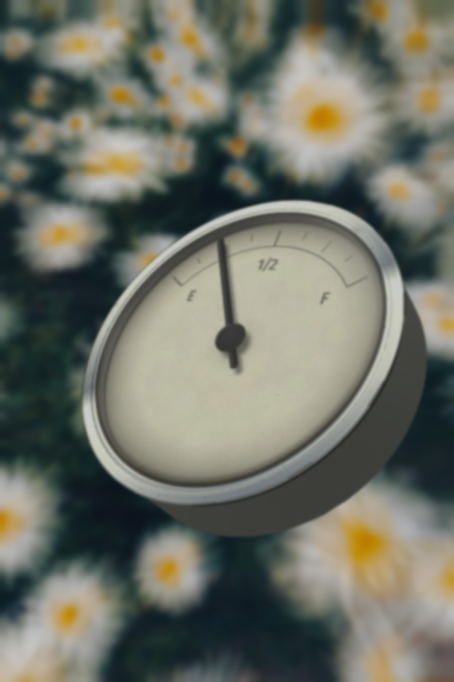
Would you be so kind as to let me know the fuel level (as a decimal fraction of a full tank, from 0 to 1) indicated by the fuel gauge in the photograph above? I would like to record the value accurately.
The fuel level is 0.25
